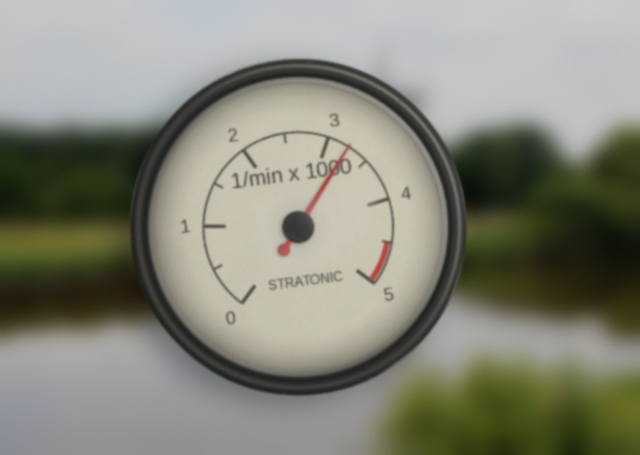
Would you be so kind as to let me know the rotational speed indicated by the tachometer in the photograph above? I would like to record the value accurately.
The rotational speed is 3250 rpm
